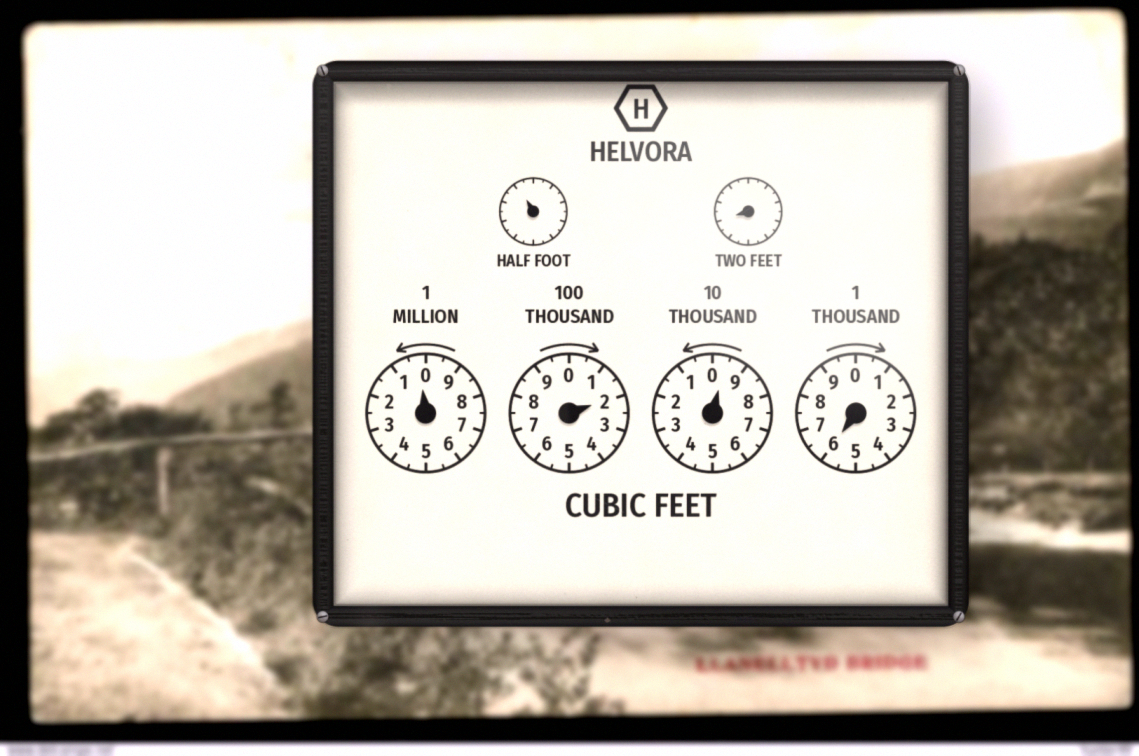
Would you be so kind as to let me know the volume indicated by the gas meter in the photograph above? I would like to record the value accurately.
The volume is 19600 ft³
